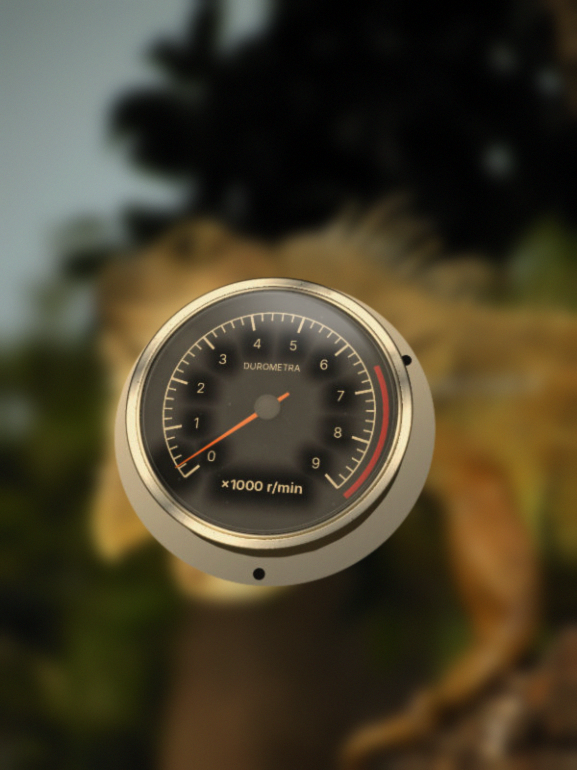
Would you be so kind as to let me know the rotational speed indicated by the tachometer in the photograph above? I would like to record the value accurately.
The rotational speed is 200 rpm
